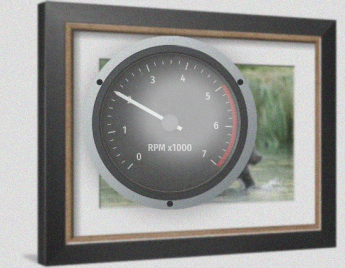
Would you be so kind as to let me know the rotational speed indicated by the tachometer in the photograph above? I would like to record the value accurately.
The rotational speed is 2000 rpm
